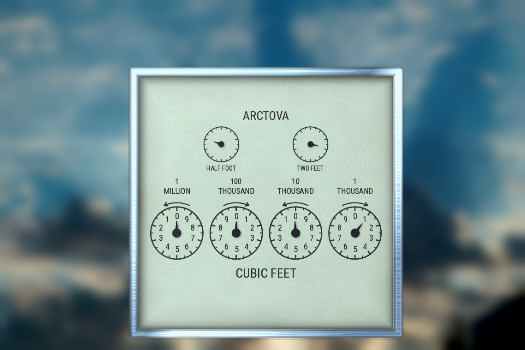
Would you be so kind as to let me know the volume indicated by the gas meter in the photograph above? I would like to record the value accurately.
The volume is 100 ft³
